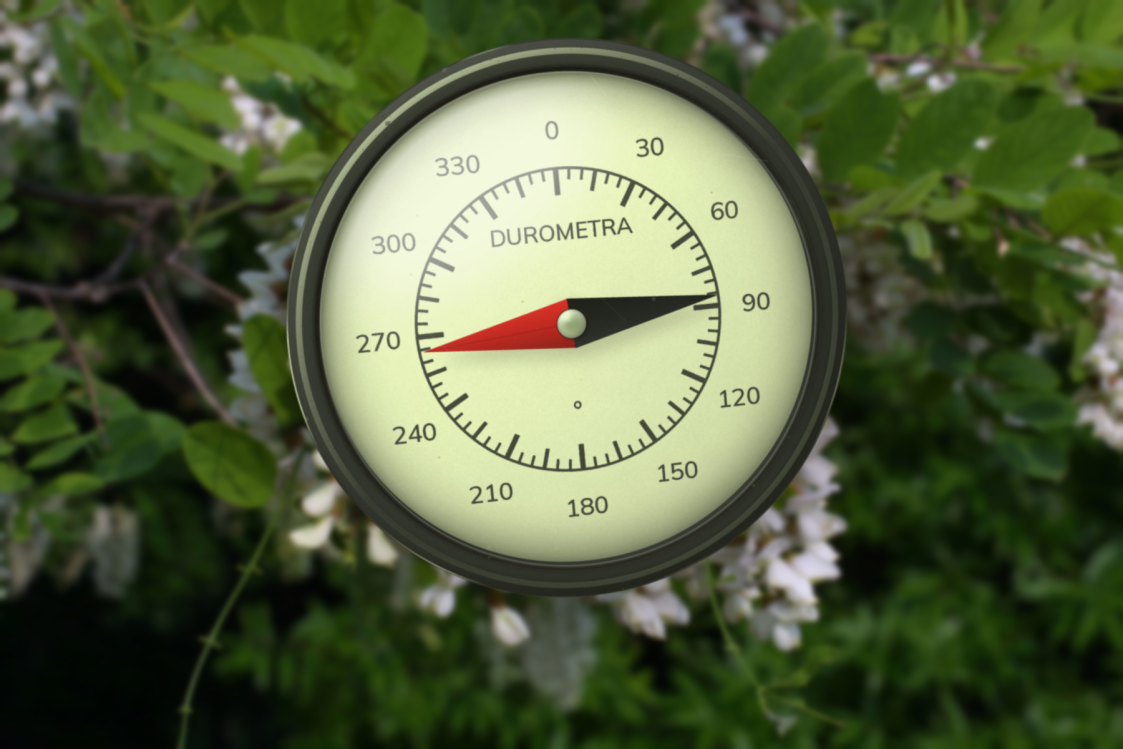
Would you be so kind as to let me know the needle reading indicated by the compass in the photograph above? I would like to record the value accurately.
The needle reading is 265 °
